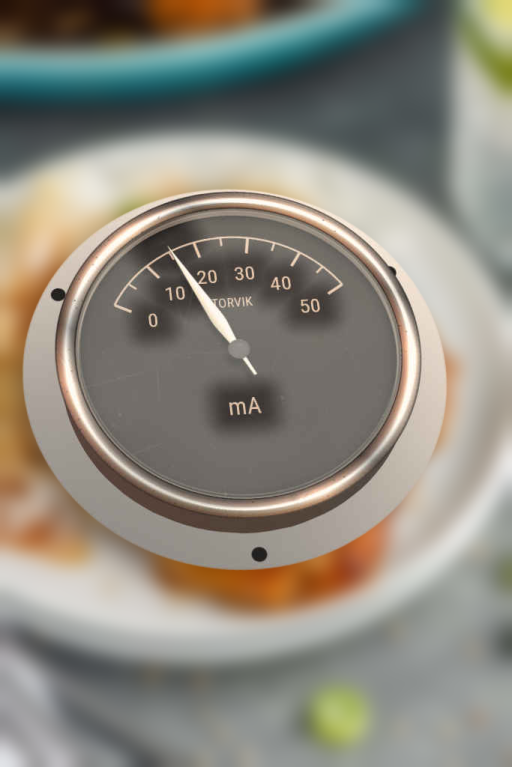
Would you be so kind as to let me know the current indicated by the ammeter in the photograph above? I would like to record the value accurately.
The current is 15 mA
